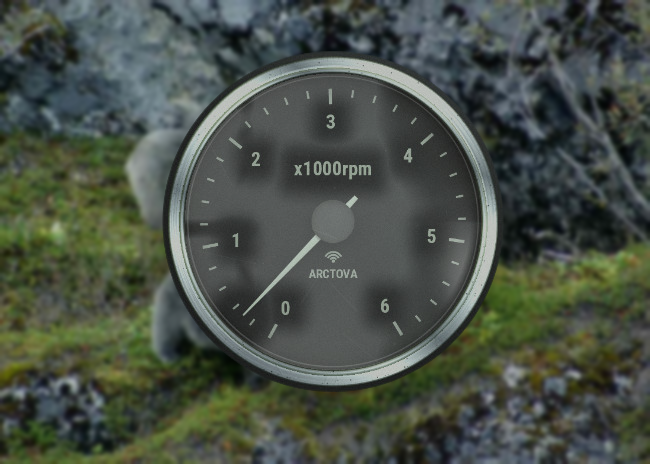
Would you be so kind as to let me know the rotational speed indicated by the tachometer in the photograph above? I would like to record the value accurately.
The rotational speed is 300 rpm
